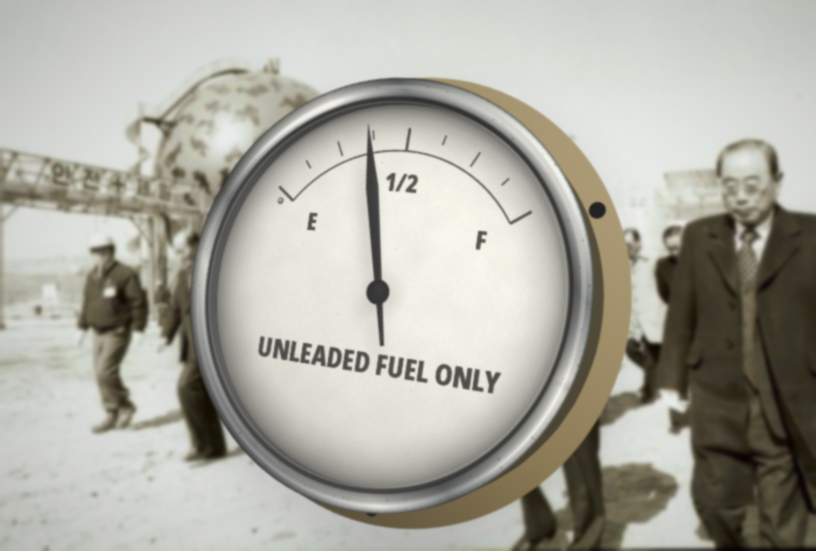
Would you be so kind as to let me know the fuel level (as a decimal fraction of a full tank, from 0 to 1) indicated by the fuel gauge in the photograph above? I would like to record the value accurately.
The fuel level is 0.375
